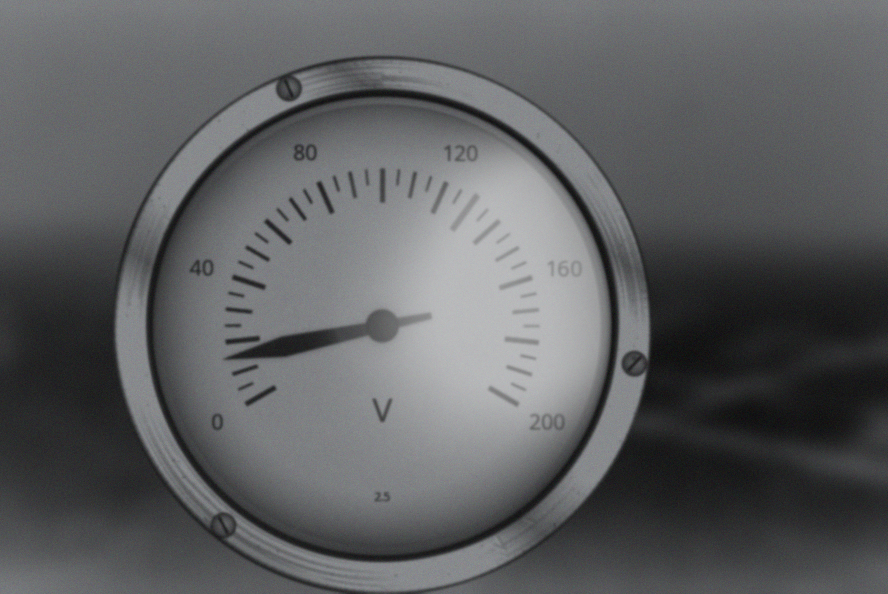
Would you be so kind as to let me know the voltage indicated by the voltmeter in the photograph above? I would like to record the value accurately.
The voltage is 15 V
